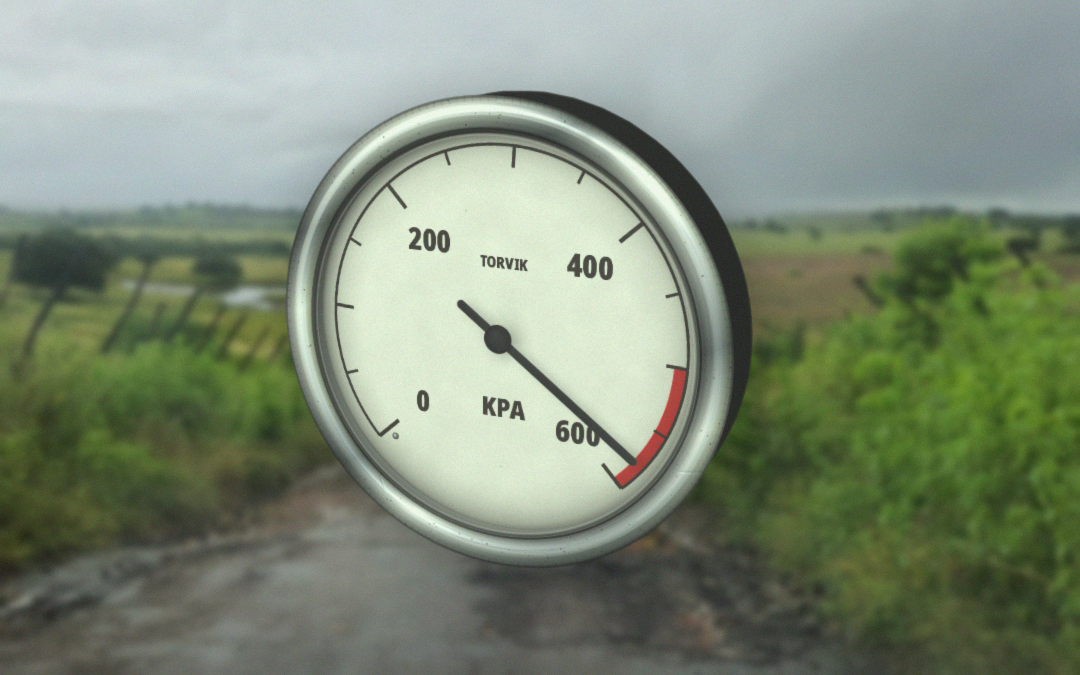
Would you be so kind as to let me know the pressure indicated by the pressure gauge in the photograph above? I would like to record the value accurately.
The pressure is 575 kPa
